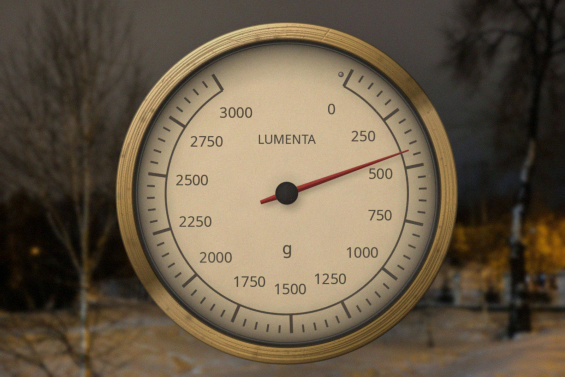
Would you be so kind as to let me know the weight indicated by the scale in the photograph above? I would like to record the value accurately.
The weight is 425 g
